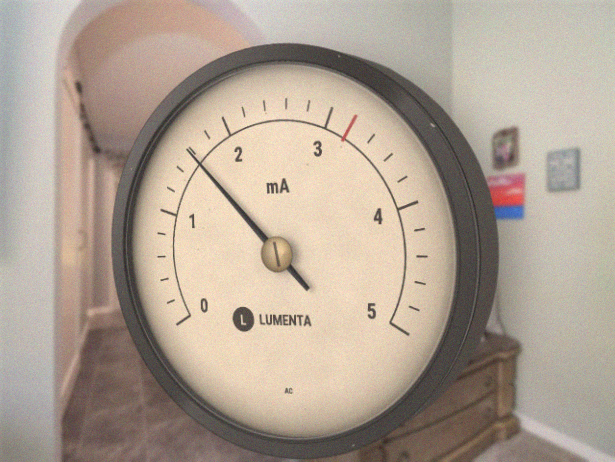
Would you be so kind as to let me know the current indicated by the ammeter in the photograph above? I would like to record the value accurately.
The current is 1.6 mA
